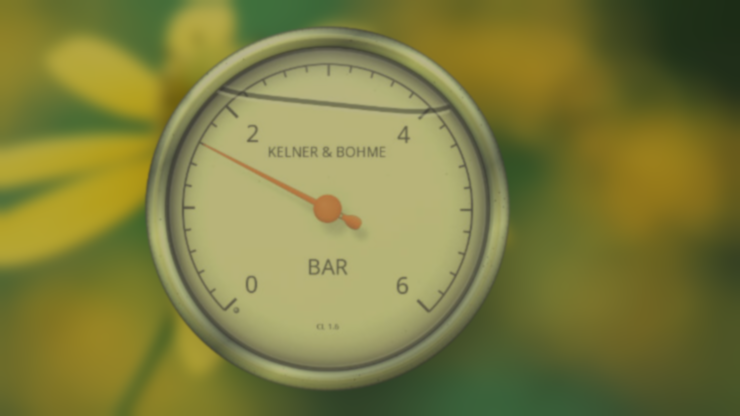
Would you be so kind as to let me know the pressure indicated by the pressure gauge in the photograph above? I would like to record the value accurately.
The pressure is 1.6 bar
